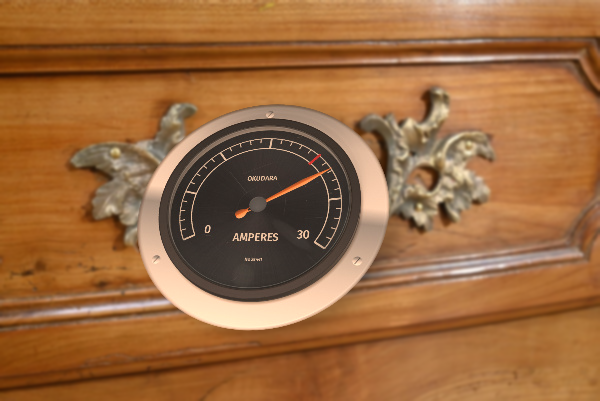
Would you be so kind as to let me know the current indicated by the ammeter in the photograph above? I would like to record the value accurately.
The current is 22 A
